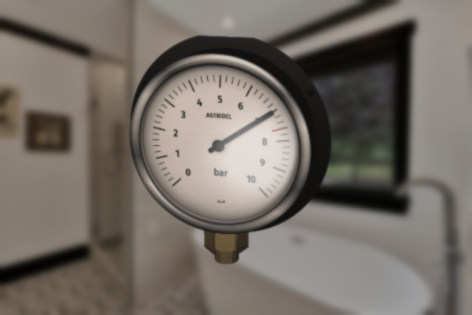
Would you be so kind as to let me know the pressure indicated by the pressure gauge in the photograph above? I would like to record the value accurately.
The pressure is 7 bar
